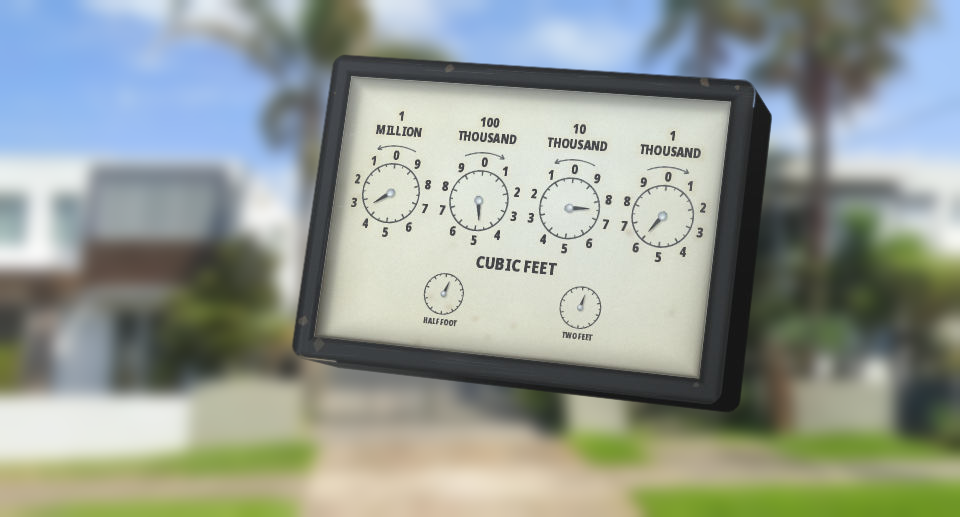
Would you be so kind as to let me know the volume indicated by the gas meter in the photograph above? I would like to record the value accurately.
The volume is 347600 ft³
